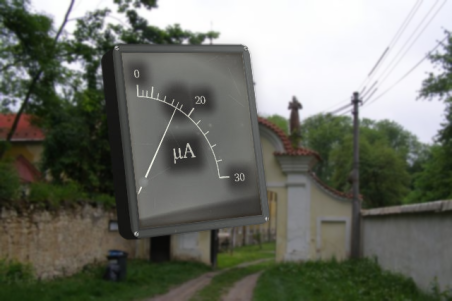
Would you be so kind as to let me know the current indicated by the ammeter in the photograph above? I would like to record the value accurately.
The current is 17 µA
